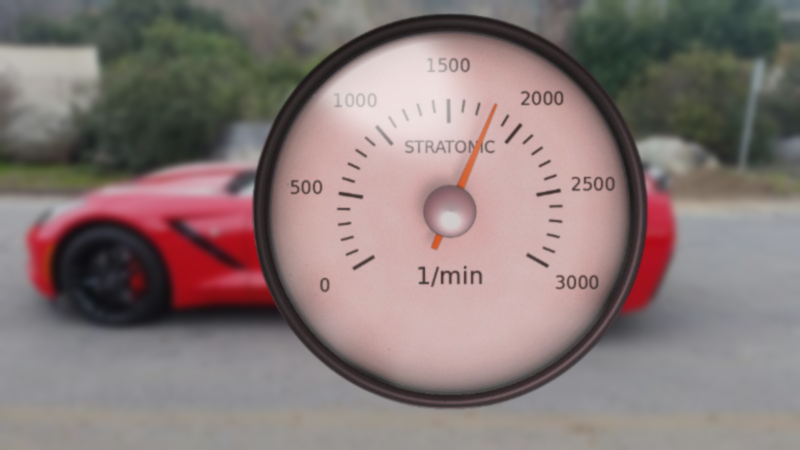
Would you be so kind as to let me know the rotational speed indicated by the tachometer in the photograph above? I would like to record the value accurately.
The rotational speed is 1800 rpm
